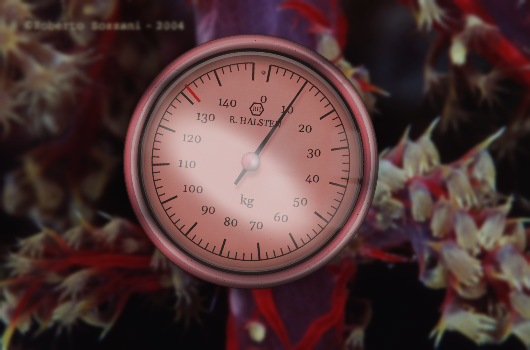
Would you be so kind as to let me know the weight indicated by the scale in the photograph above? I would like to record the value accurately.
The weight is 10 kg
